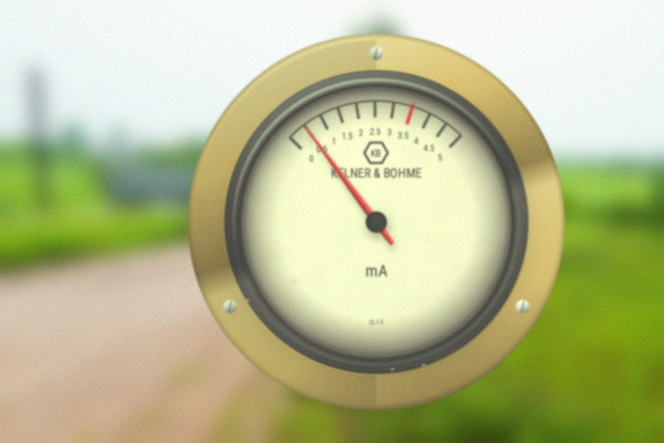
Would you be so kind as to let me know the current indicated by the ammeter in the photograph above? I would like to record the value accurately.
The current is 0.5 mA
